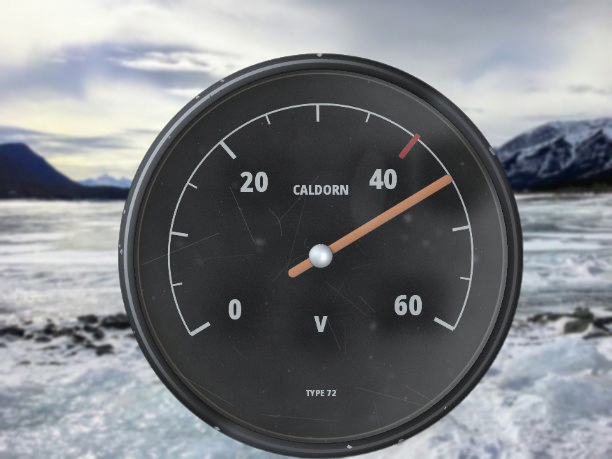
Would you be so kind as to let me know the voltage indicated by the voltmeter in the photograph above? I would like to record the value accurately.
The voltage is 45 V
